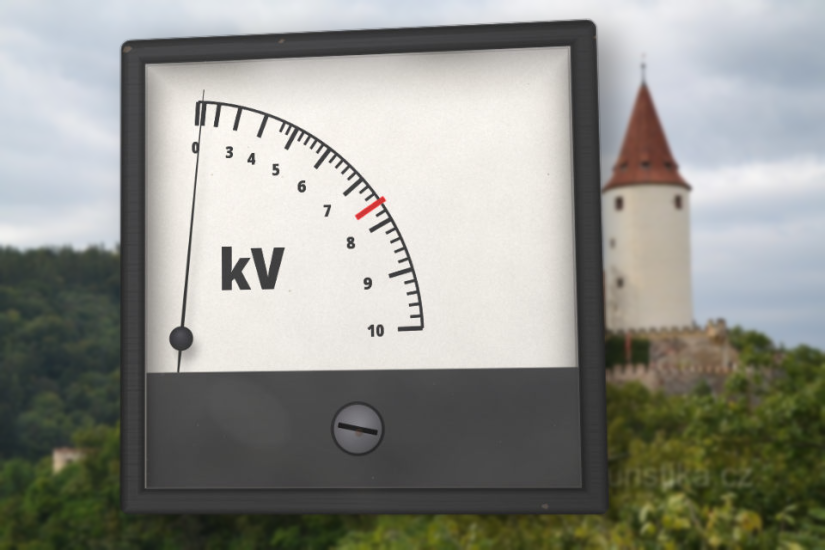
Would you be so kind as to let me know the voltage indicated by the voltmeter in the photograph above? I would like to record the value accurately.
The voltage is 1 kV
